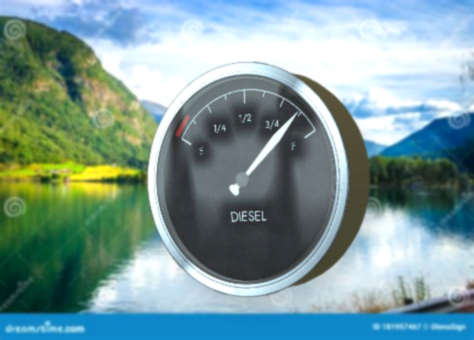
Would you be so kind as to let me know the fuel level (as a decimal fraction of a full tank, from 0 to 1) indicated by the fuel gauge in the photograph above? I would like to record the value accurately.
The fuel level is 0.875
